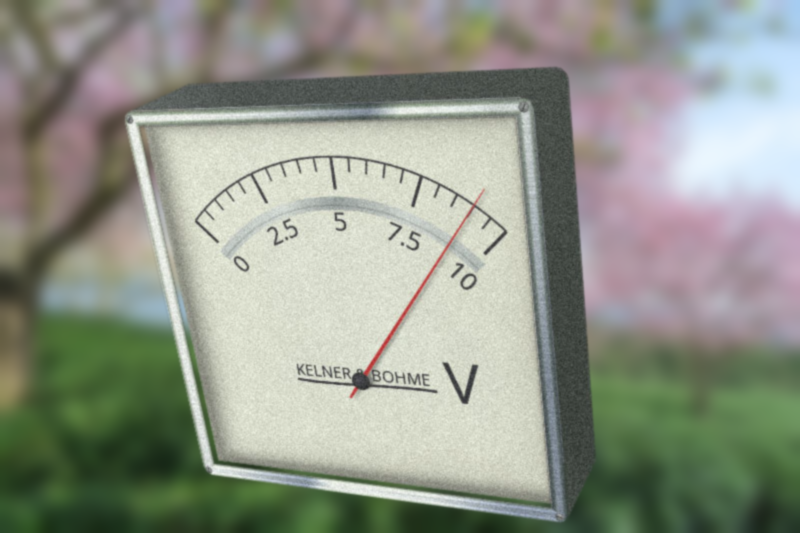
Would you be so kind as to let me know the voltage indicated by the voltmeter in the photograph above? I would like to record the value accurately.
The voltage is 9 V
